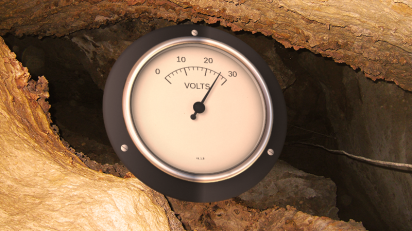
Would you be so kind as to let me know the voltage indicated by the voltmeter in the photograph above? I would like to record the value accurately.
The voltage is 26 V
